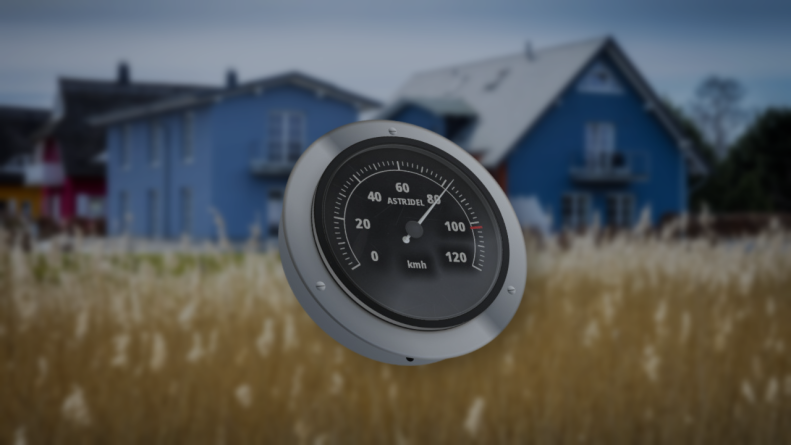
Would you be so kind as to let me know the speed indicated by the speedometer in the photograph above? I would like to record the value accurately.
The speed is 82 km/h
